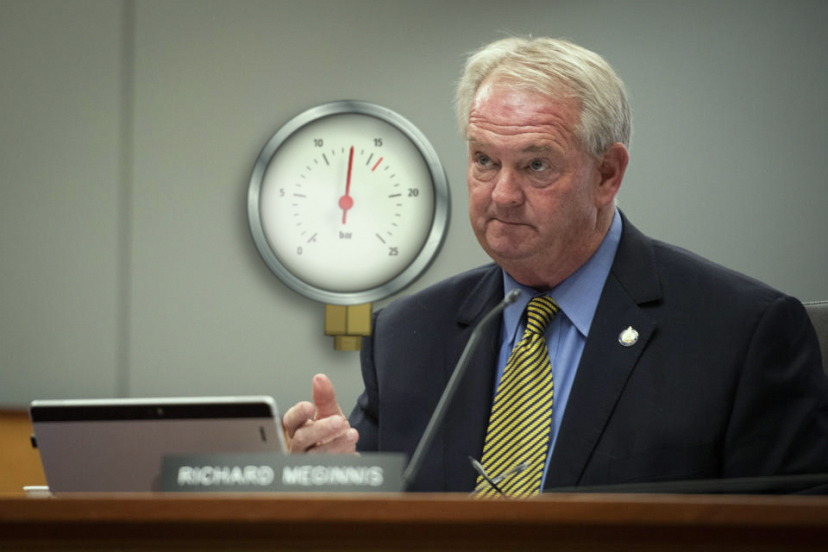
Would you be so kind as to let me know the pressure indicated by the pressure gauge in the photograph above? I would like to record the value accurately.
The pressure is 13 bar
